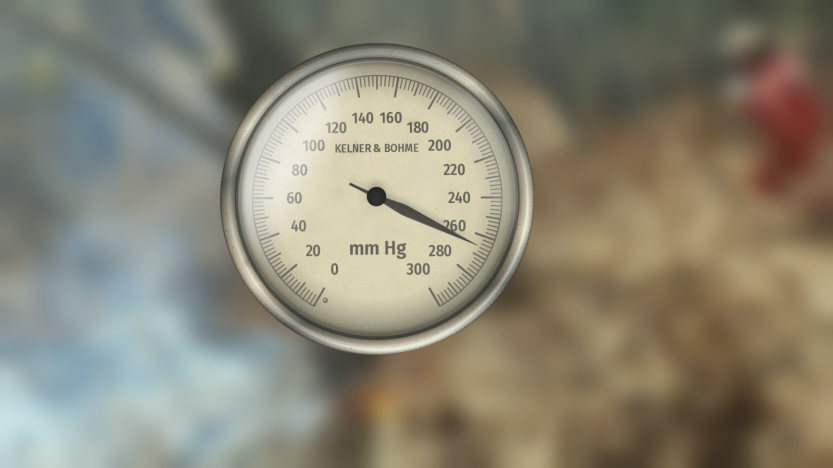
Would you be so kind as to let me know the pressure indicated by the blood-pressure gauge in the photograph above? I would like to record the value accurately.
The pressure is 266 mmHg
